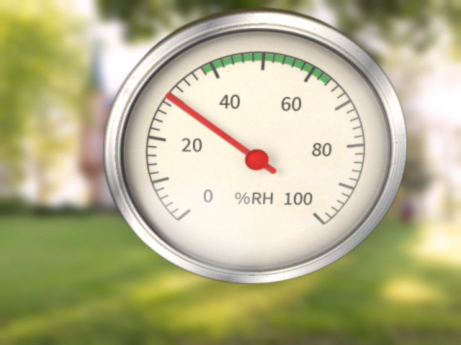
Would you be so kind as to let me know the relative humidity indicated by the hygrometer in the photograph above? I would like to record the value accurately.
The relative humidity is 30 %
